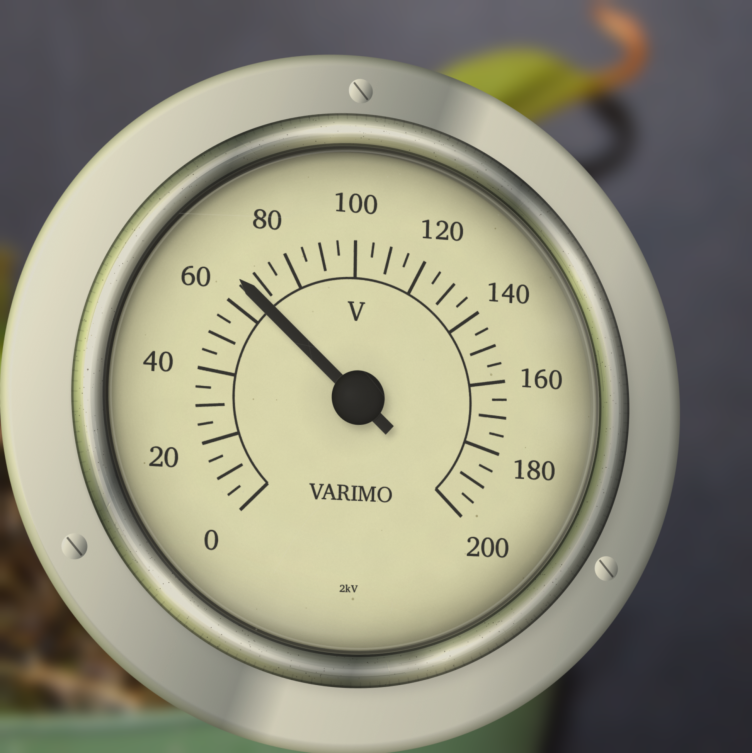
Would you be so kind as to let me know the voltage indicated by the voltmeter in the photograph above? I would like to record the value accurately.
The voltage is 65 V
